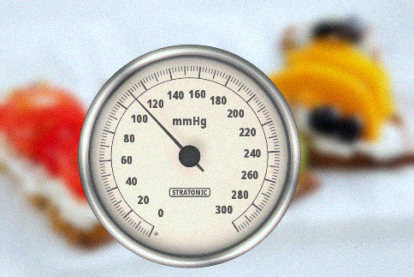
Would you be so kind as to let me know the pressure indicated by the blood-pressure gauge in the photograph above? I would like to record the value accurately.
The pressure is 110 mmHg
